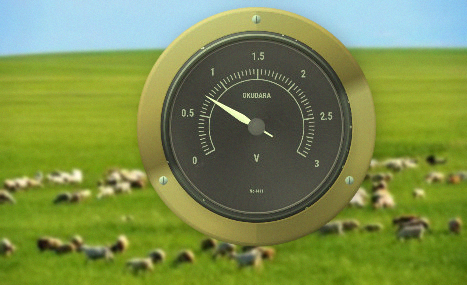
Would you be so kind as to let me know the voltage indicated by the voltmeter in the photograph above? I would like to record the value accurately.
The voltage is 0.75 V
